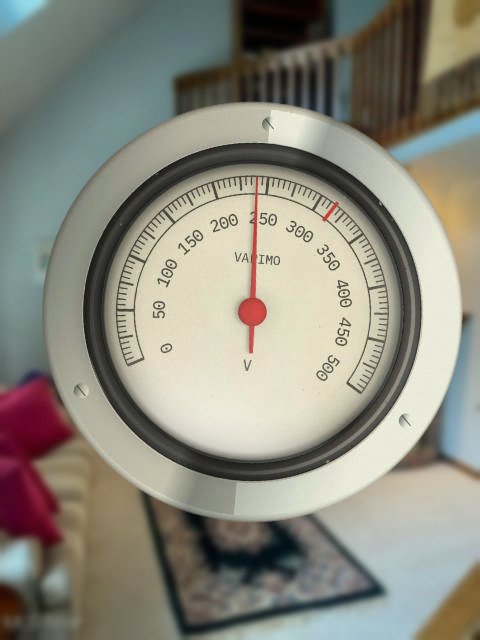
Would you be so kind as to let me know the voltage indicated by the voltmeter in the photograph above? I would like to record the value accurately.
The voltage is 240 V
